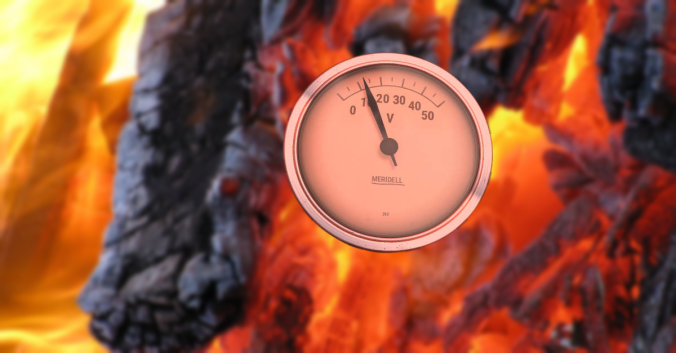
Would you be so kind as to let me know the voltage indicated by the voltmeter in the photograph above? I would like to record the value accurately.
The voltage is 12.5 V
